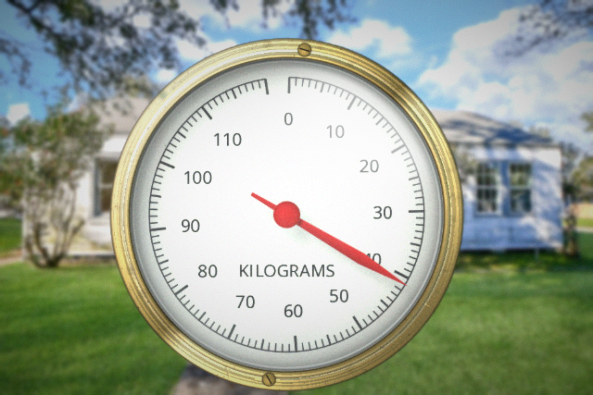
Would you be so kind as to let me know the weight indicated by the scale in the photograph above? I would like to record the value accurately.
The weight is 41 kg
